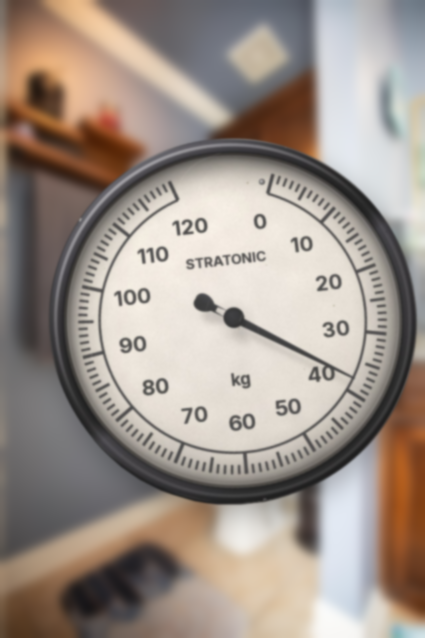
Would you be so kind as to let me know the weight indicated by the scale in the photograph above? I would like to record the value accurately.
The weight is 38 kg
